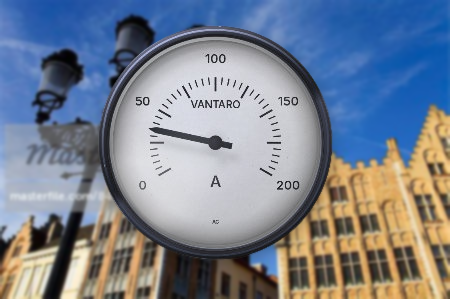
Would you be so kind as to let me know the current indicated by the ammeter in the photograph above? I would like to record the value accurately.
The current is 35 A
